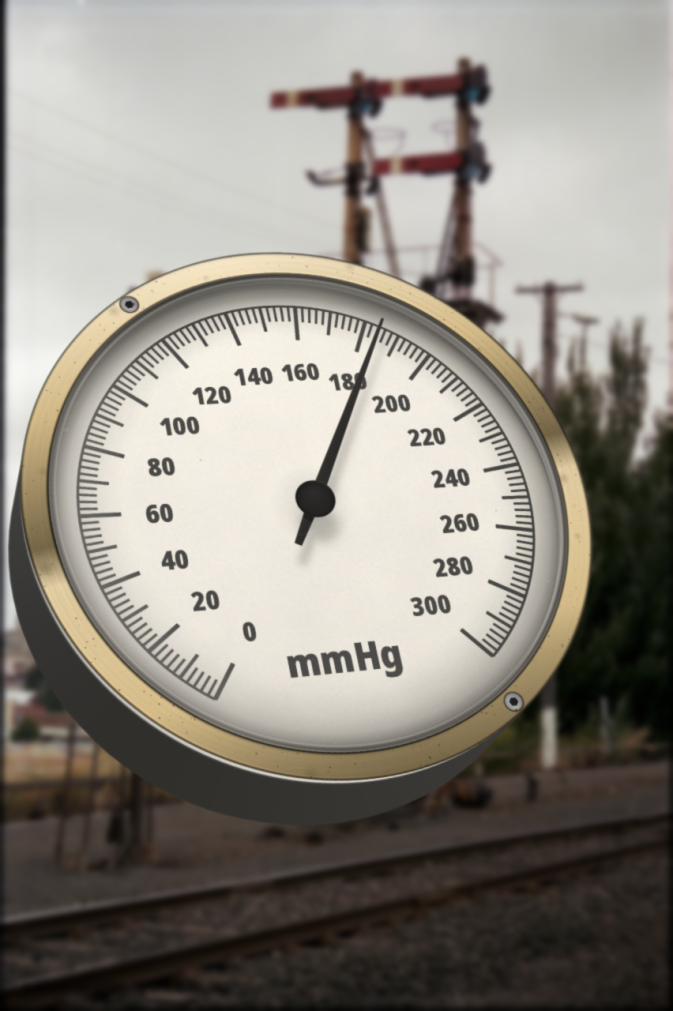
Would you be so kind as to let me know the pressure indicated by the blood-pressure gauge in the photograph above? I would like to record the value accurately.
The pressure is 184 mmHg
